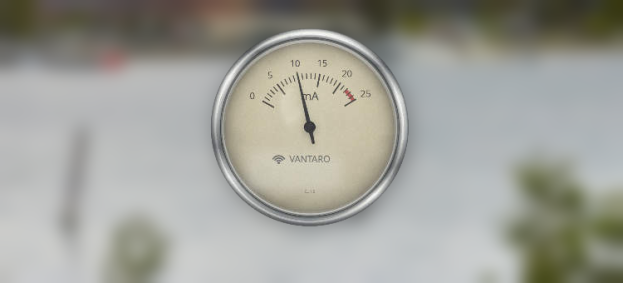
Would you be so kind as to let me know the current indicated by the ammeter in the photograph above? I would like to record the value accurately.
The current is 10 mA
